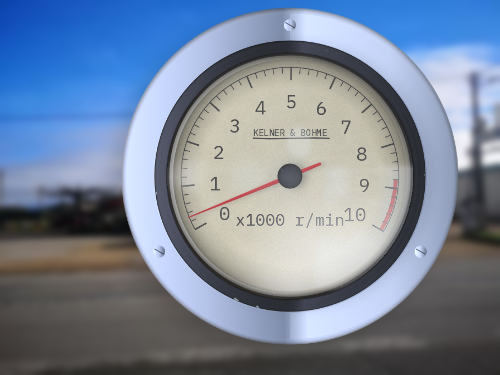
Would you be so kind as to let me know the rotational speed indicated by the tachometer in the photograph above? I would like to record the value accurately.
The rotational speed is 300 rpm
